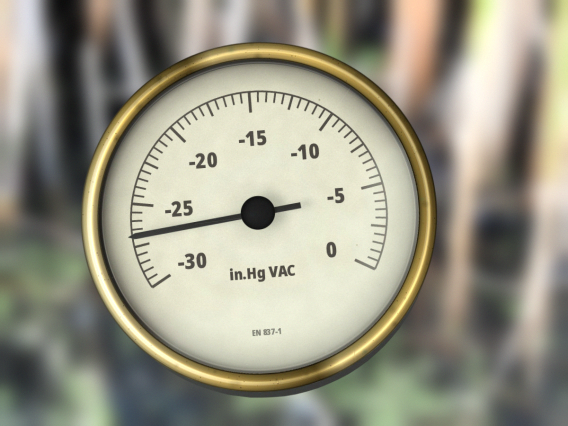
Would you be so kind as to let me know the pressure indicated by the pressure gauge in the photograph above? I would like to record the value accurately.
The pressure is -27 inHg
